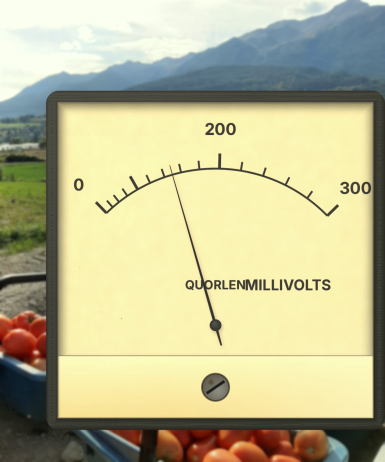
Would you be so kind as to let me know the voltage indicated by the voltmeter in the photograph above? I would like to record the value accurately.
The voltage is 150 mV
